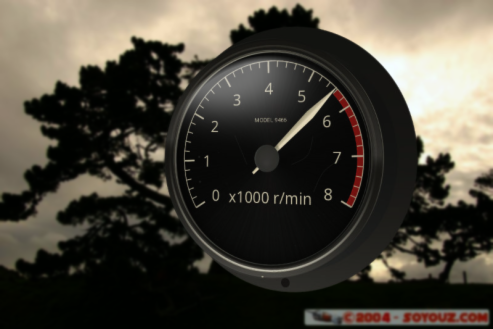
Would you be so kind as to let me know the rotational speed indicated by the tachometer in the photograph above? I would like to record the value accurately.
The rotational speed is 5600 rpm
